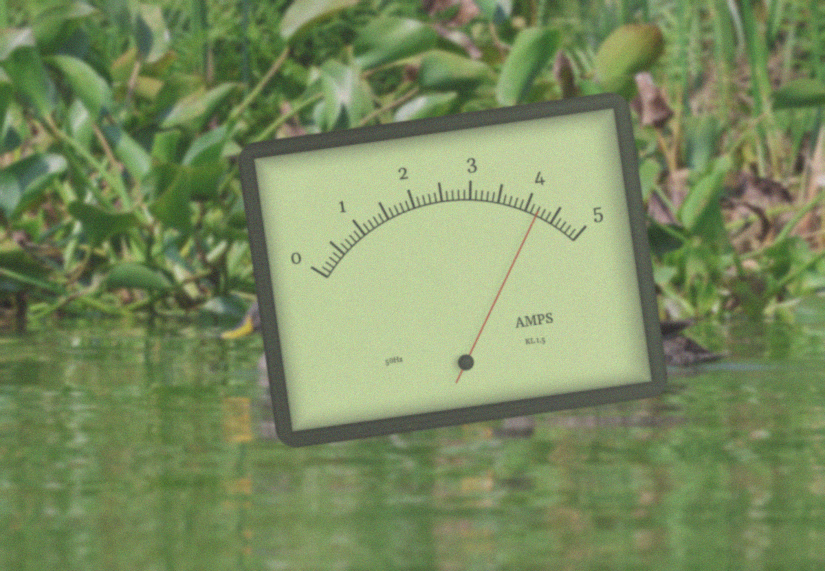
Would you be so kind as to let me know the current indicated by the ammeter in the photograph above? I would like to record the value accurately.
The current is 4.2 A
